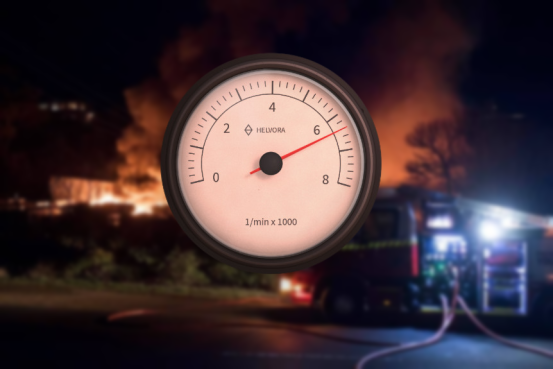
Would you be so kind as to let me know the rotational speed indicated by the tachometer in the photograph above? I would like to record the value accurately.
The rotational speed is 6400 rpm
